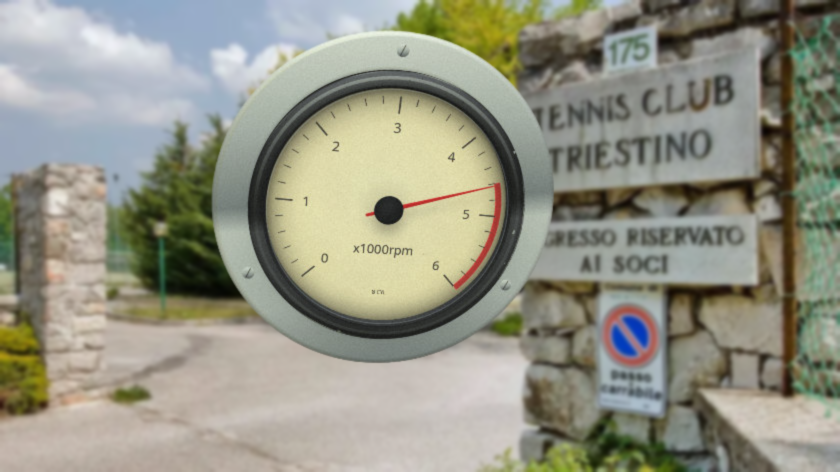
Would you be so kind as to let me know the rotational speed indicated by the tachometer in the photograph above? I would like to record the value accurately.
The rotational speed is 4600 rpm
